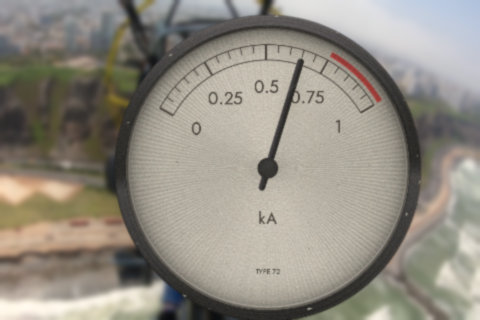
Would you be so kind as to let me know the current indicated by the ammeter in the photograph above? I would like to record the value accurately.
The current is 0.65 kA
